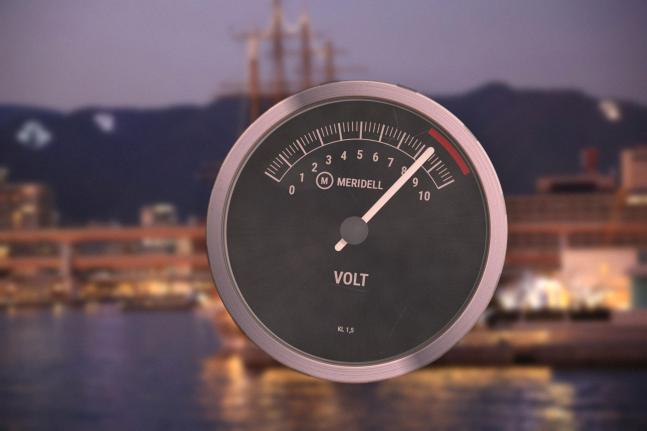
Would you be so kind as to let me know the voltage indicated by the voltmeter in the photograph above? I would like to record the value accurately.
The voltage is 8.4 V
